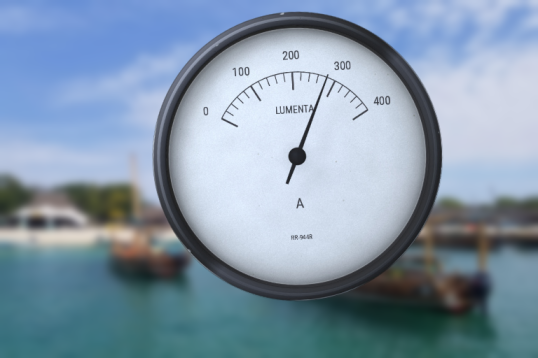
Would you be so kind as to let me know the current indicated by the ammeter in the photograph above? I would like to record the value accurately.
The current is 280 A
